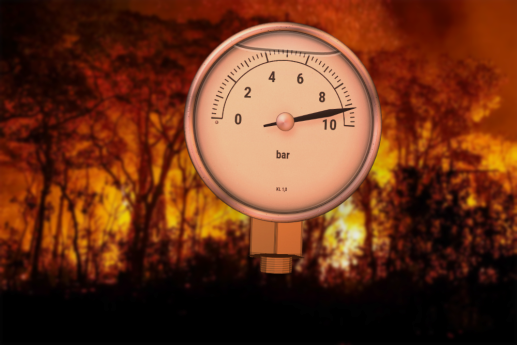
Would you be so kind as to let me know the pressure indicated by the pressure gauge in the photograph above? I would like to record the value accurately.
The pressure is 9.2 bar
